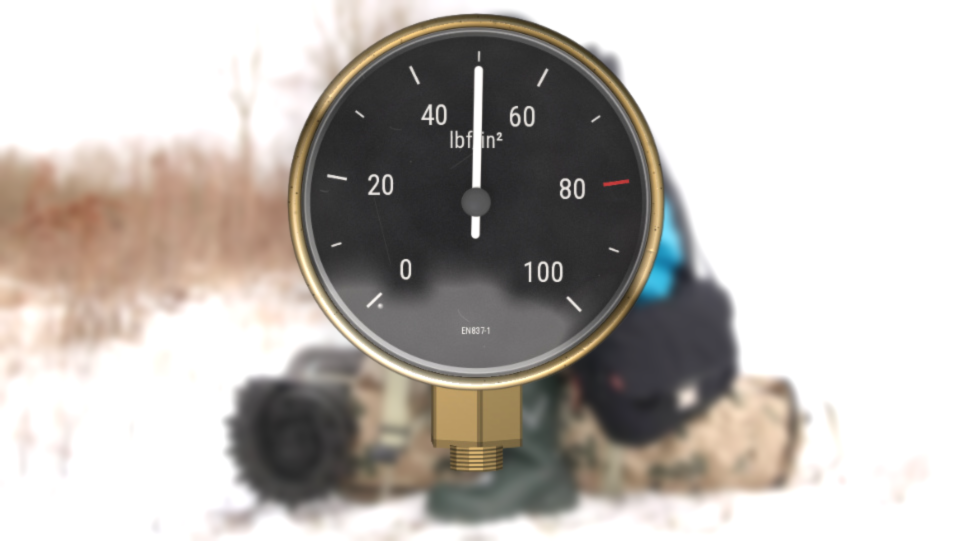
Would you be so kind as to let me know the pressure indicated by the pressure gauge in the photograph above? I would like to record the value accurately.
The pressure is 50 psi
